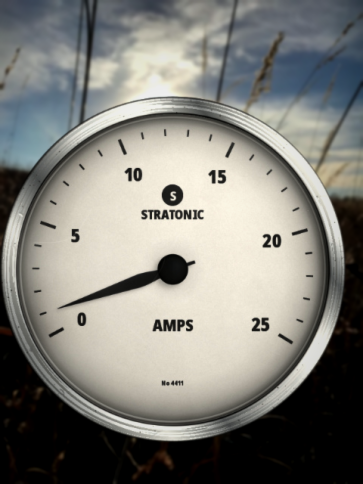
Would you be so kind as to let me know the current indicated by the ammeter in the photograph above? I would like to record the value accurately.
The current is 1 A
